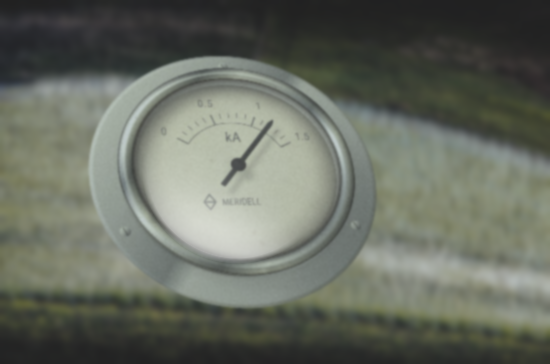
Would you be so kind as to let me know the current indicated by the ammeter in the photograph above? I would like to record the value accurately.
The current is 1.2 kA
